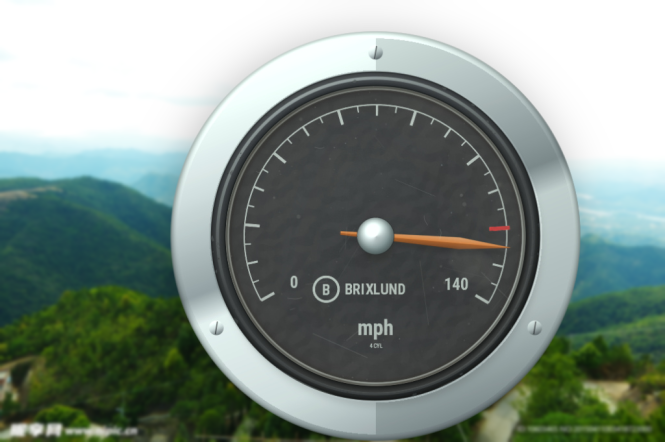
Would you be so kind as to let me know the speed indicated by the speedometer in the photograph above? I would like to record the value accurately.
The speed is 125 mph
